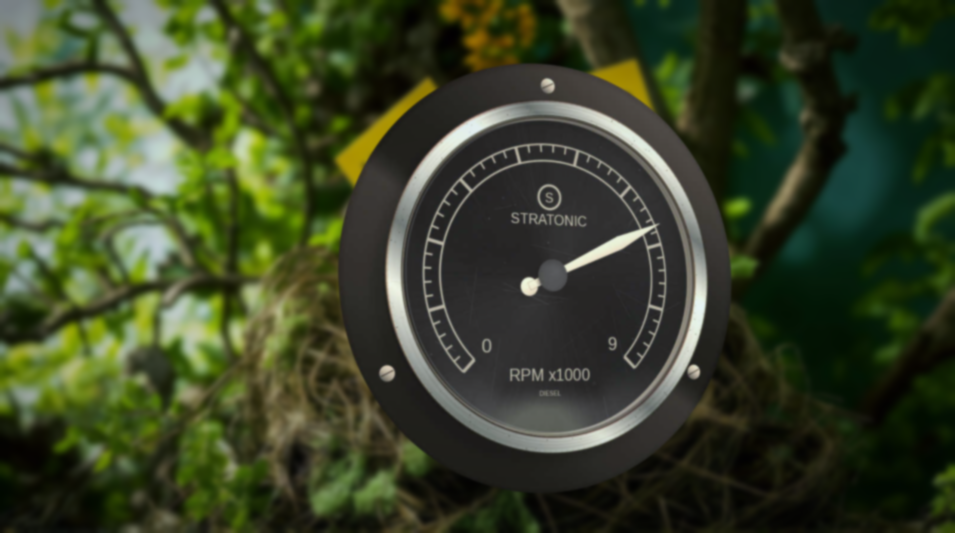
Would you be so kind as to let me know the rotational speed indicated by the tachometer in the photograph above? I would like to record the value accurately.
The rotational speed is 6700 rpm
